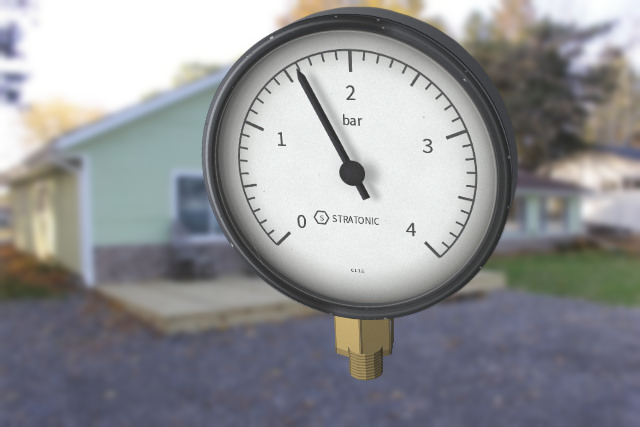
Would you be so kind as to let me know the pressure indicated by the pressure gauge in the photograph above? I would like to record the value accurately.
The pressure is 1.6 bar
